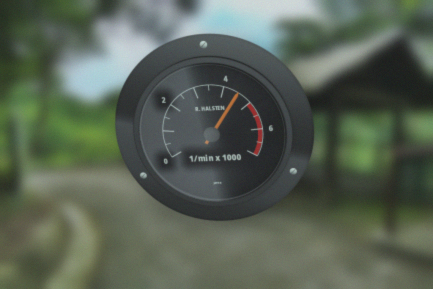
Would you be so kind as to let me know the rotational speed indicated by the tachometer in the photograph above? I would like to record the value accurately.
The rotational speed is 4500 rpm
